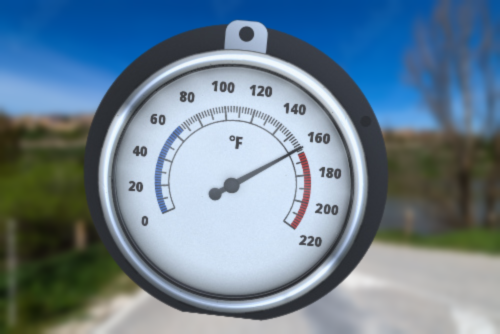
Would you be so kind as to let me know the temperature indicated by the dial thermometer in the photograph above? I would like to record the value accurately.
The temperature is 160 °F
